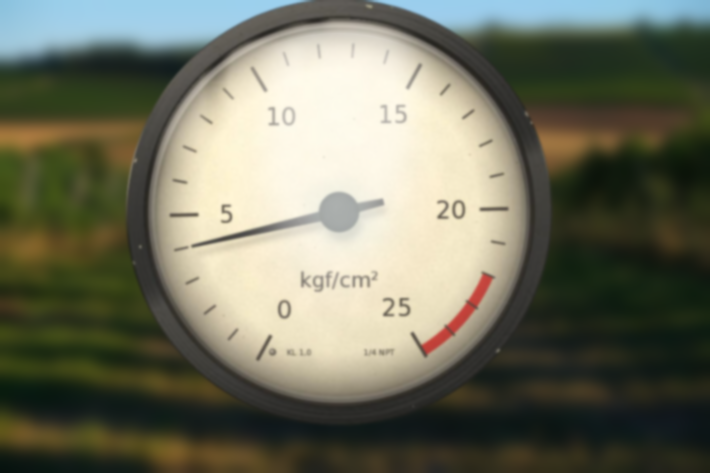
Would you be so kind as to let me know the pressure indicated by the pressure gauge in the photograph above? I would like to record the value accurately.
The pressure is 4 kg/cm²
